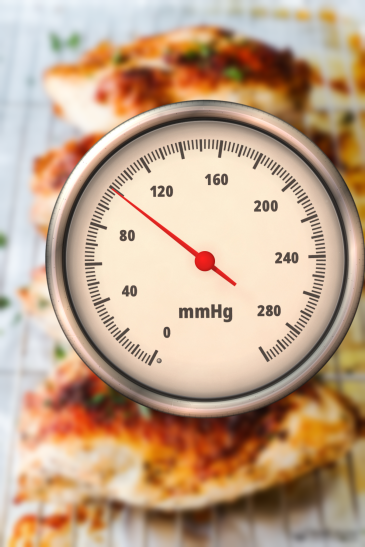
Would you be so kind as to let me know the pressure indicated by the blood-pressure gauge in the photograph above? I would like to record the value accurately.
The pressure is 100 mmHg
